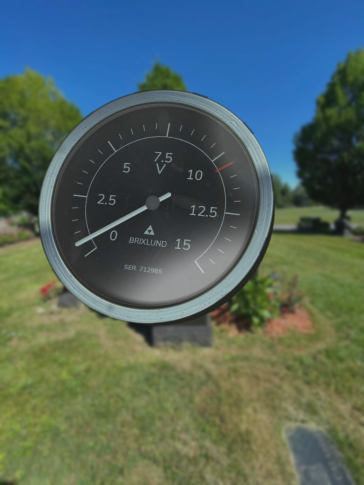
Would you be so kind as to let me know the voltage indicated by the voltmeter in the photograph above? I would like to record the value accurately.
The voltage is 0.5 V
